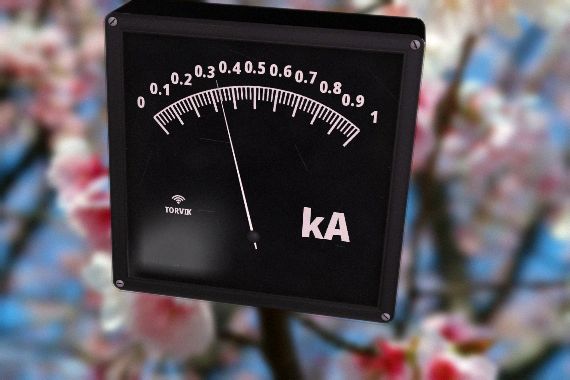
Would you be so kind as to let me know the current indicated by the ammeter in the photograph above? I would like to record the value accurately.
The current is 0.34 kA
